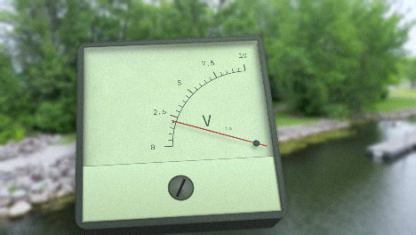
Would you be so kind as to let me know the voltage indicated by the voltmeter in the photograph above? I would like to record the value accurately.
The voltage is 2 V
